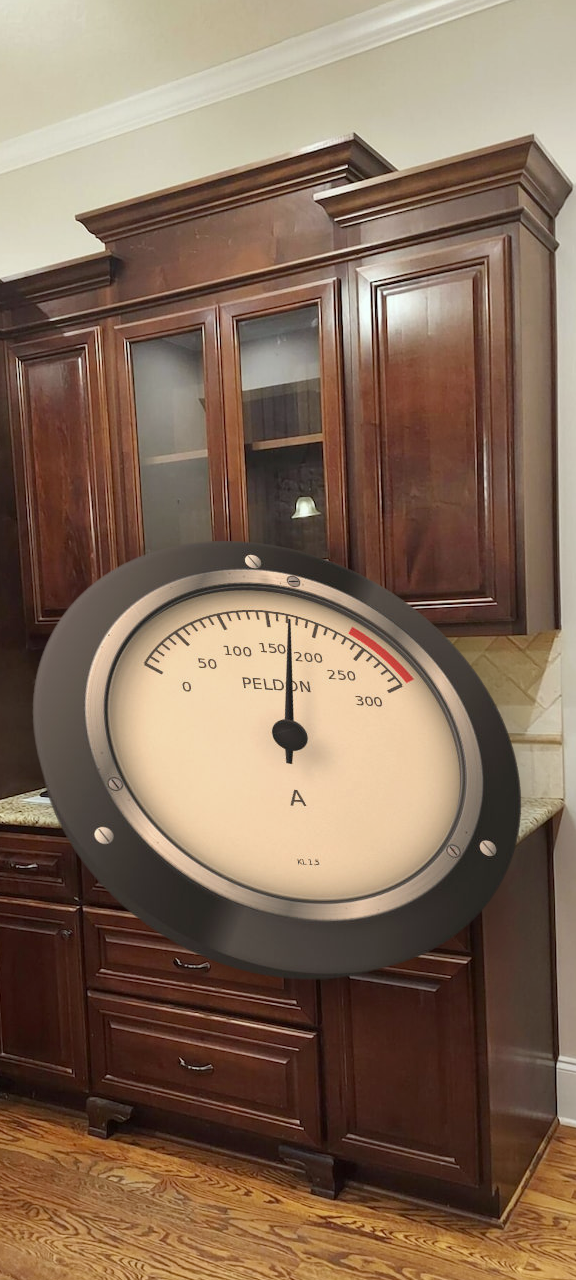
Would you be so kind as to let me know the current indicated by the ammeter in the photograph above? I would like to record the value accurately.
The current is 170 A
